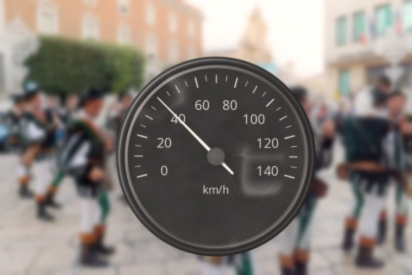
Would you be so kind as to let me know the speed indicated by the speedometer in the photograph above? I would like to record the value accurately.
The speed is 40 km/h
